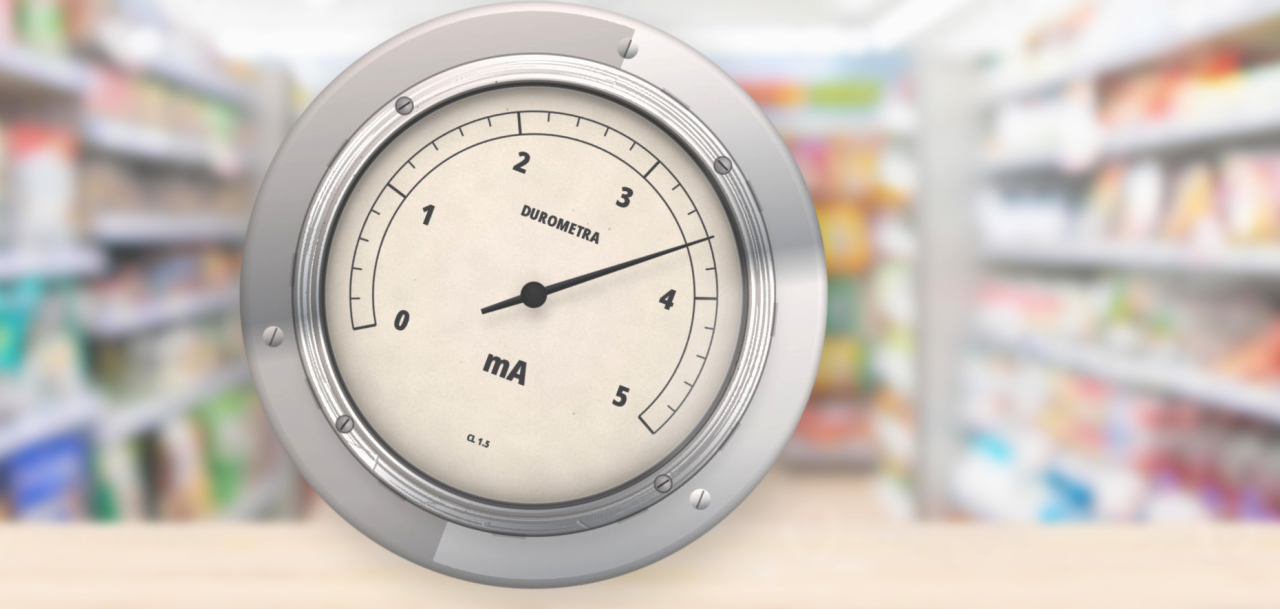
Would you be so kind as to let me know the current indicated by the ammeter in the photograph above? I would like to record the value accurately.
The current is 3.6 mA
